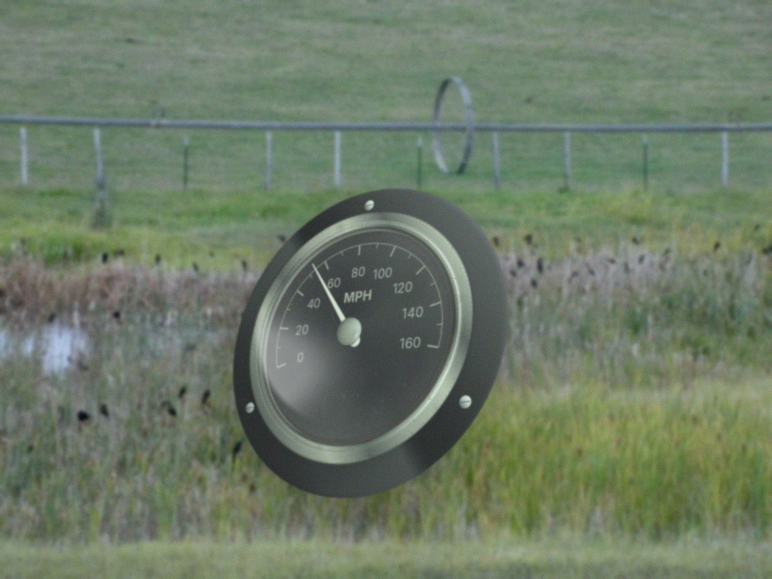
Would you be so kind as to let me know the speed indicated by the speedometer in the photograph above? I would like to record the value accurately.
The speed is 55 mph
